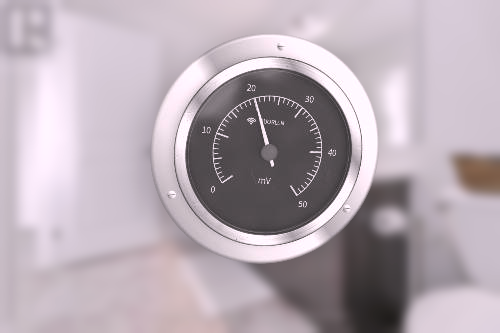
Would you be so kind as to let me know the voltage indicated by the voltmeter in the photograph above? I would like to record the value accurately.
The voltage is 20 mV
